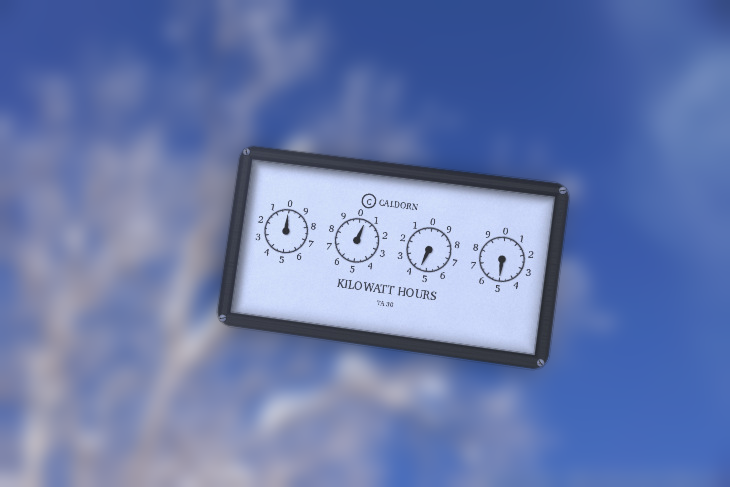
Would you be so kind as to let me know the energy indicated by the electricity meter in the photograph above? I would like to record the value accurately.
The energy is 45 kWh
